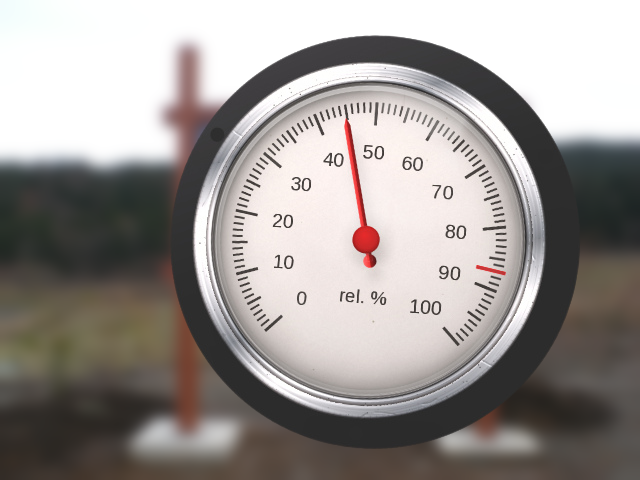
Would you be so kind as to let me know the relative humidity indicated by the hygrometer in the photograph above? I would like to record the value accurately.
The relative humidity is 45 %
